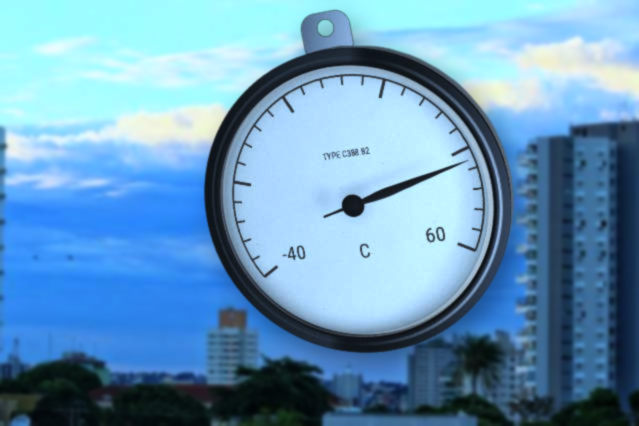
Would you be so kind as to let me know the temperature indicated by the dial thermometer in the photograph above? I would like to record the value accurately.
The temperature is 42 °C
